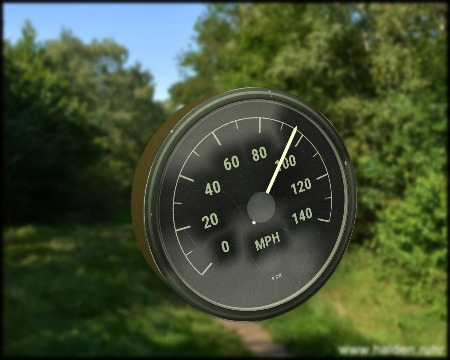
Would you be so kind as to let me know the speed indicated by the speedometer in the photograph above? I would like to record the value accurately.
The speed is 95 mph
